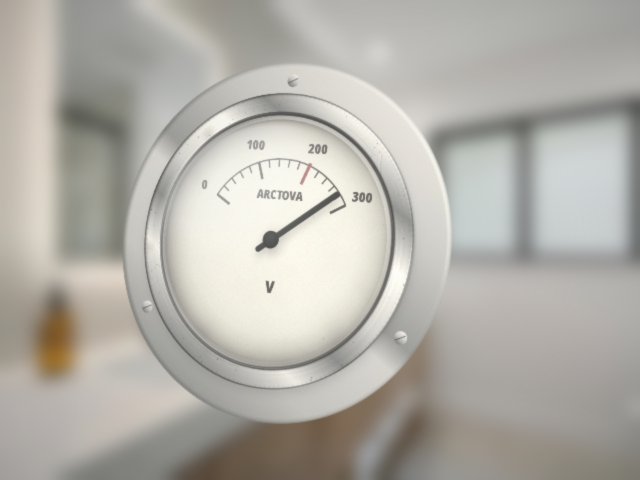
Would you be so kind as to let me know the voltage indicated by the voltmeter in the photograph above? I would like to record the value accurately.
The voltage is 280 V
